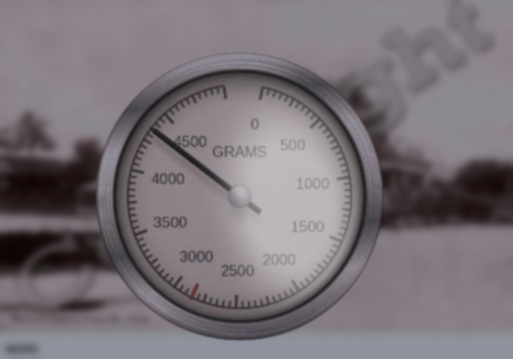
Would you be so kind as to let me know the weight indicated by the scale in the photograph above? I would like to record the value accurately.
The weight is 4350 g
